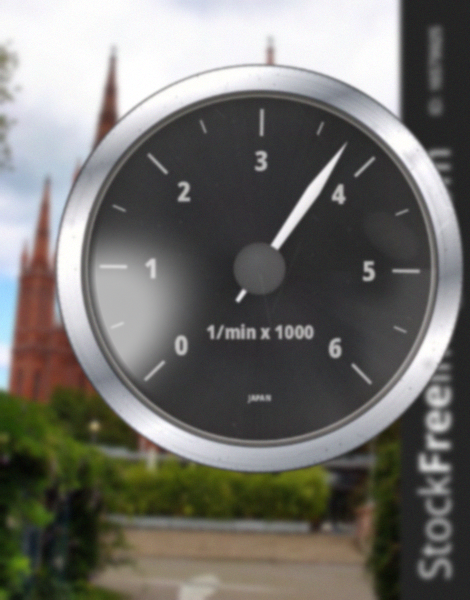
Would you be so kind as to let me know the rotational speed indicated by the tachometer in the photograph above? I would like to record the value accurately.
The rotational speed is 3750 rpm
